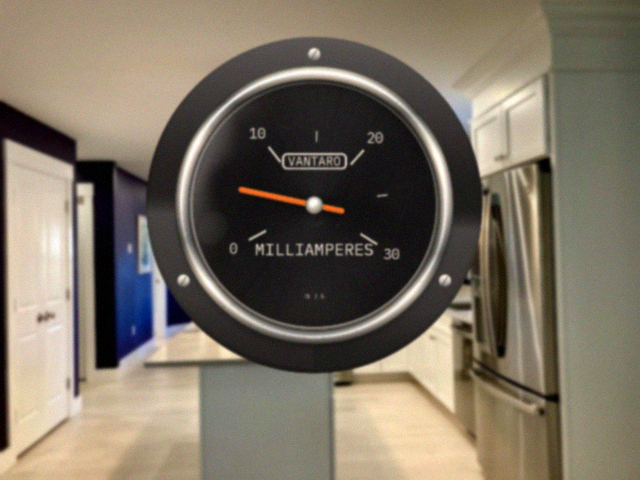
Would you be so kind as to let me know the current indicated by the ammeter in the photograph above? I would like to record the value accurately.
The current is 5 mA
